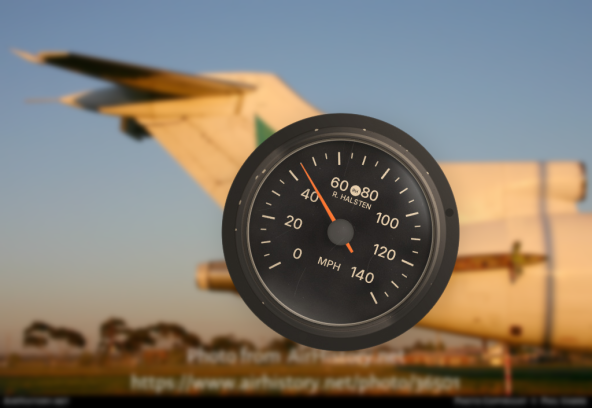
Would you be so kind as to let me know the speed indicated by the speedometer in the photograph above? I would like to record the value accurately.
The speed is 45 mph
